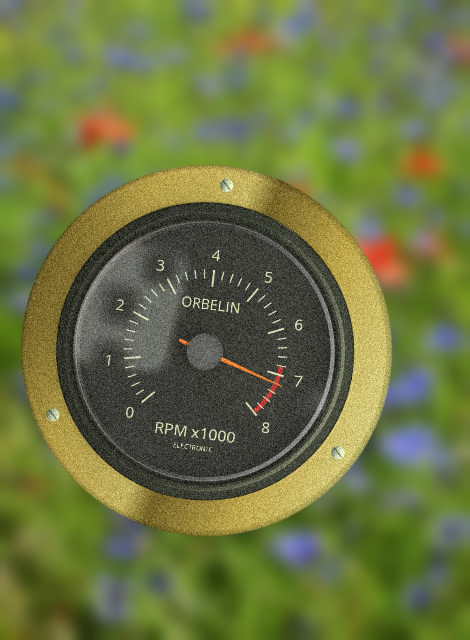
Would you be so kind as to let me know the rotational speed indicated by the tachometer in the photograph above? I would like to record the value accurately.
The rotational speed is 7200 rpm
